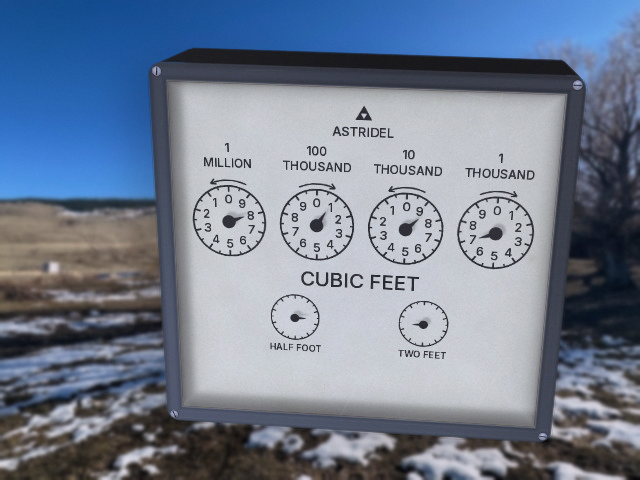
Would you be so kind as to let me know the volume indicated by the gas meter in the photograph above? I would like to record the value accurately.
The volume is 808700 ft³
